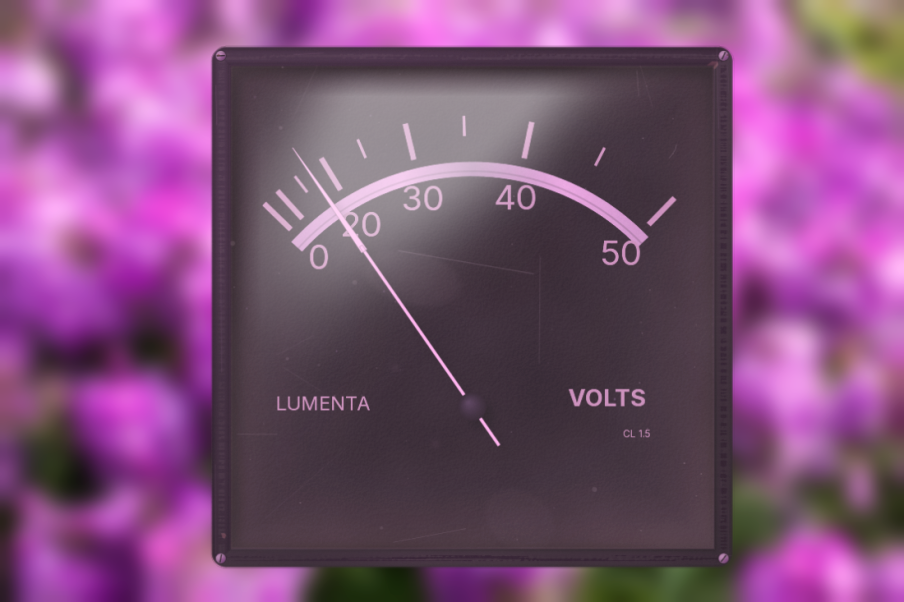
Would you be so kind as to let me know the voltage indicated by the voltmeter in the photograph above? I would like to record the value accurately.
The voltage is 17.5 V
